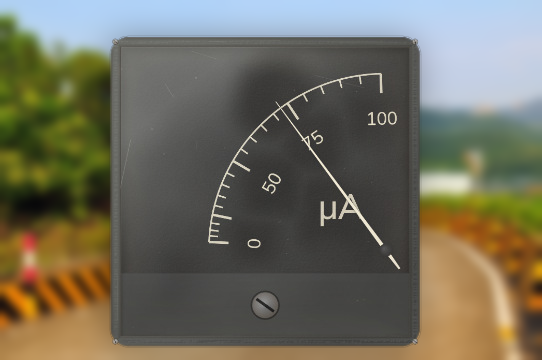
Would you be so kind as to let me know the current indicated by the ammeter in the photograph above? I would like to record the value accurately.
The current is 72.5 µA
